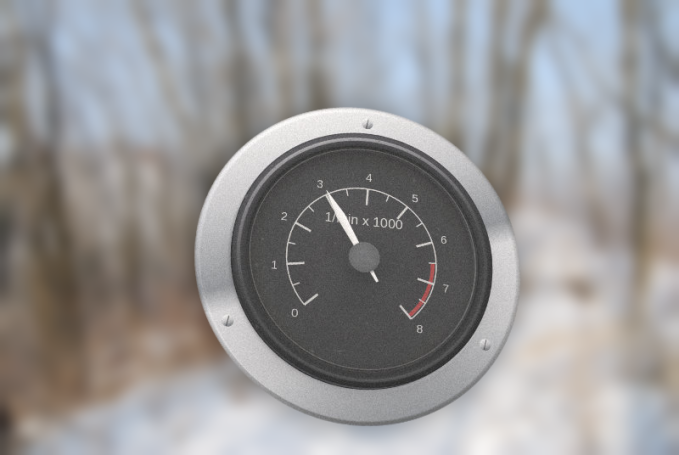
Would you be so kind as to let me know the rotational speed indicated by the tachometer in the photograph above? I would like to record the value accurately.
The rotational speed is 3000 rpm
